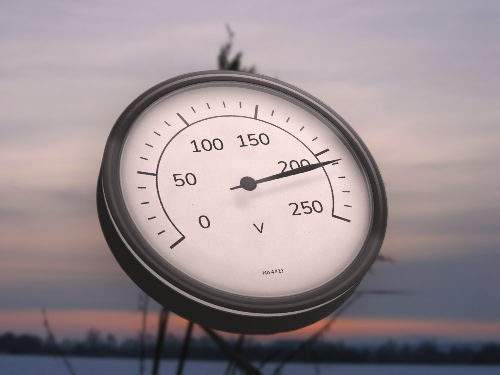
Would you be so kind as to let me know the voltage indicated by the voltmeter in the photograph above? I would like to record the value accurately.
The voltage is 210 V
